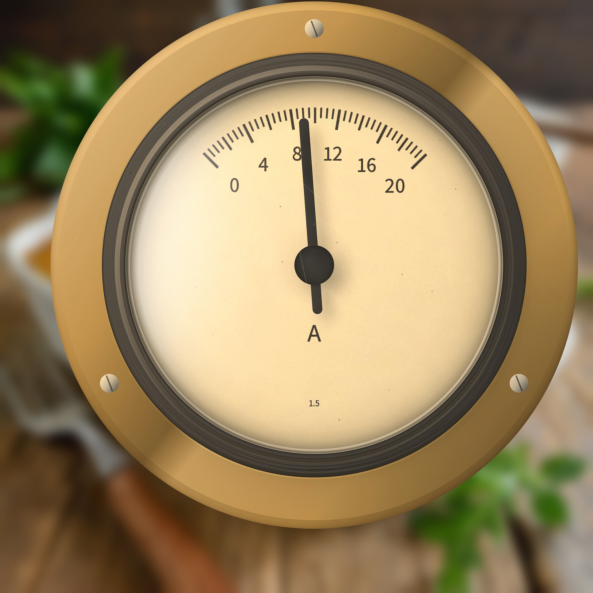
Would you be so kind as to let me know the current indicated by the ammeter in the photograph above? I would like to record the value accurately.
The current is 9 A
